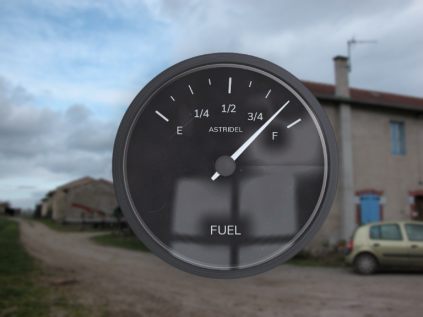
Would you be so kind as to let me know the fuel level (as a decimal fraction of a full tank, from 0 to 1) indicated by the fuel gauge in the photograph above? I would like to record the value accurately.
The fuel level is 0.875
